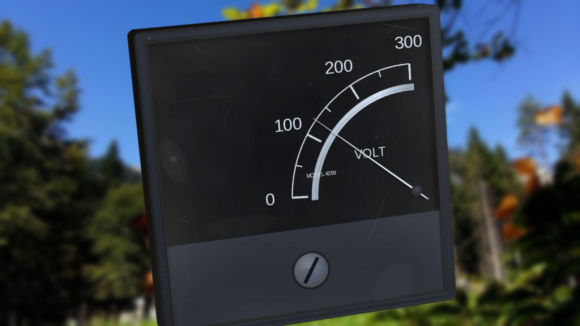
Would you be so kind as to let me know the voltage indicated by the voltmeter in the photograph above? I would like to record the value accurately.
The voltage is 125 V
